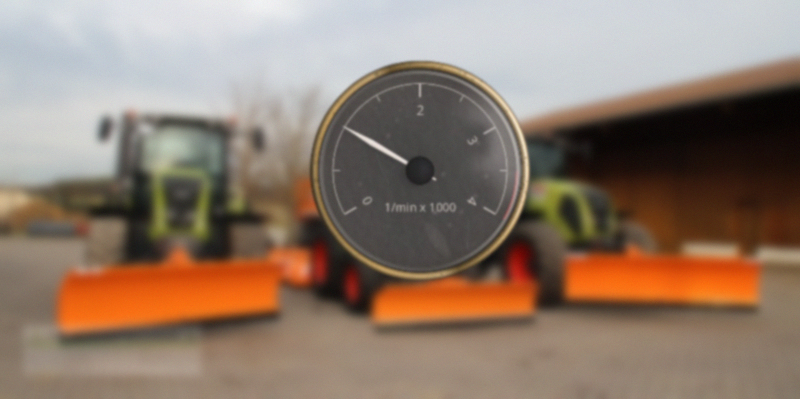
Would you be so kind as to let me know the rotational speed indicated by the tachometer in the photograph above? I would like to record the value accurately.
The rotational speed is 1000 rpm
